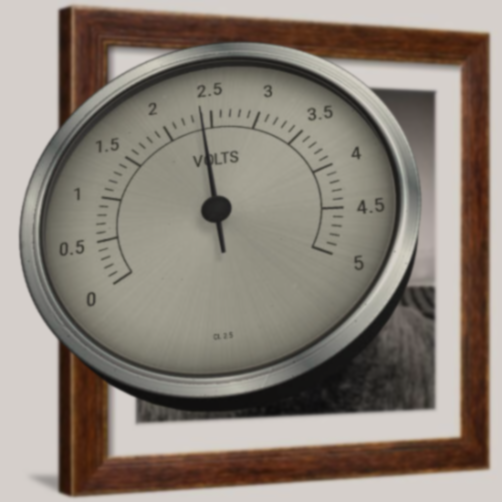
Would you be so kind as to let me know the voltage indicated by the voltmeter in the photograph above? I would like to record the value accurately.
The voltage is 2.4 V
